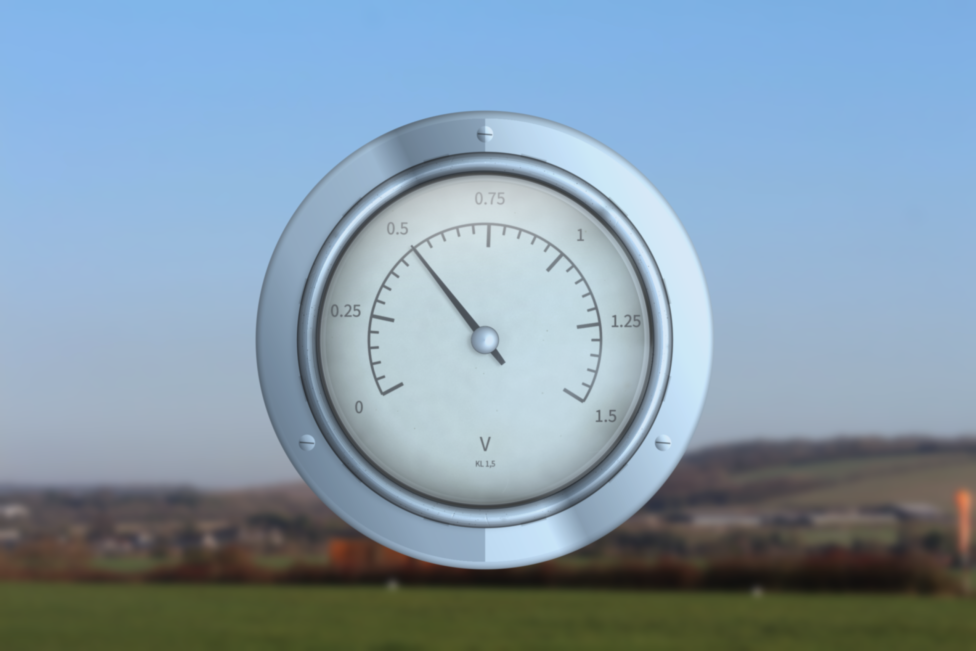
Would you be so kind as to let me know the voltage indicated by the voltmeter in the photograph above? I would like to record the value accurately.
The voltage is 0.5 V
